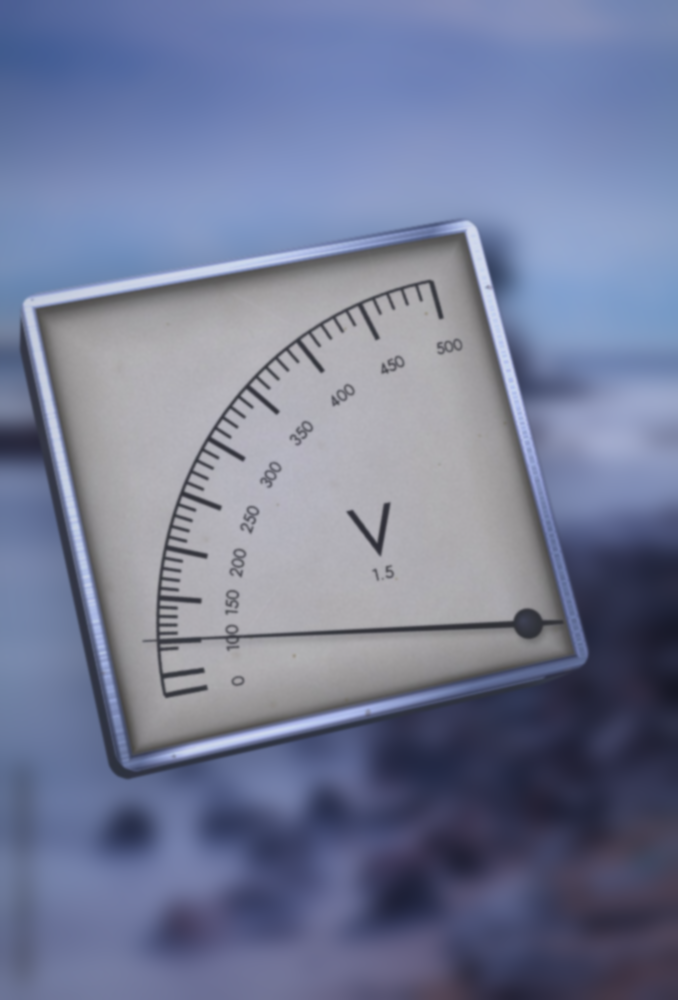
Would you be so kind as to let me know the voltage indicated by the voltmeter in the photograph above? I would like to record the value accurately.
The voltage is 100 V
